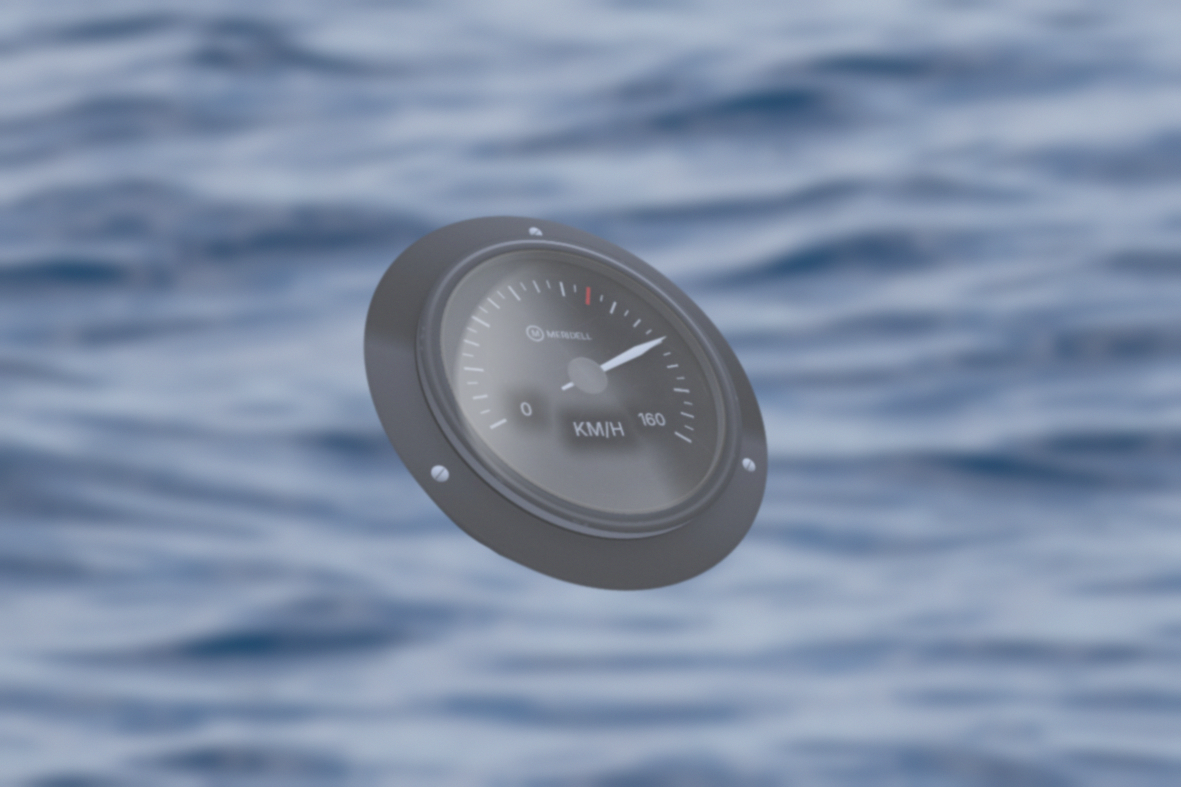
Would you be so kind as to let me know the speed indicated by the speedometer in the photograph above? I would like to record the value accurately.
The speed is 120 km/h
